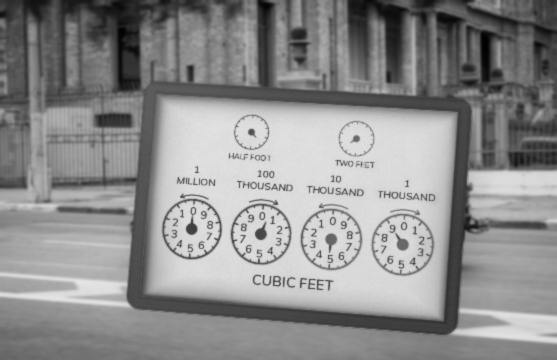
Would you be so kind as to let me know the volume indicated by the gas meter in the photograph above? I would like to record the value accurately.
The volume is 4900 ft³
